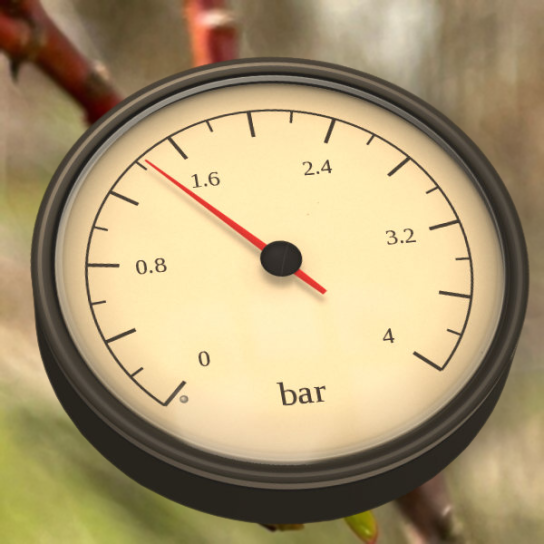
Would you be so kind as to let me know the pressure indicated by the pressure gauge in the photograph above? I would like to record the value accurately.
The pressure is 1.4 bar
